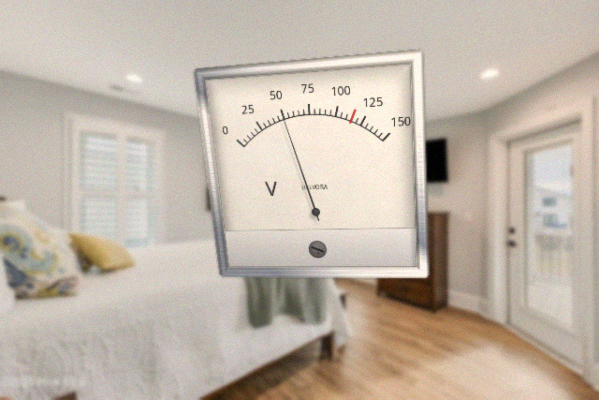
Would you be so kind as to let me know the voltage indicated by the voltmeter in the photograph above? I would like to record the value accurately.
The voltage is 50 V
